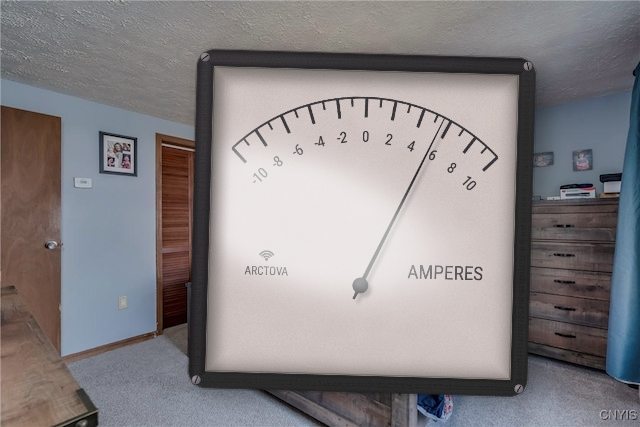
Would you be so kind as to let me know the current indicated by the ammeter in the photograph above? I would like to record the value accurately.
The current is 5.5 A
